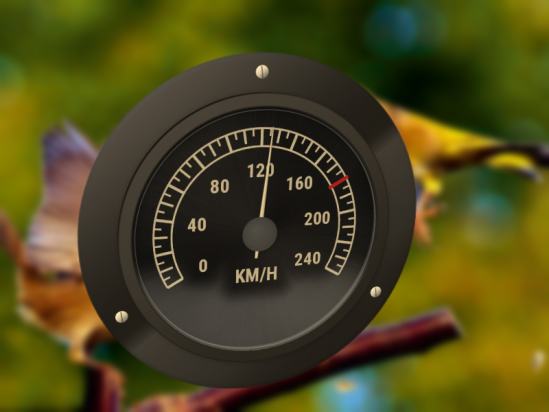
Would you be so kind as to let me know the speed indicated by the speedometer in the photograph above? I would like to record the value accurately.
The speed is 125 km/h
